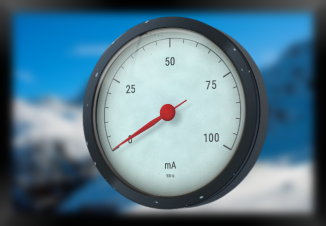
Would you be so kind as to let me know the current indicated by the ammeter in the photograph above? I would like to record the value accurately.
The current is 0 mA
